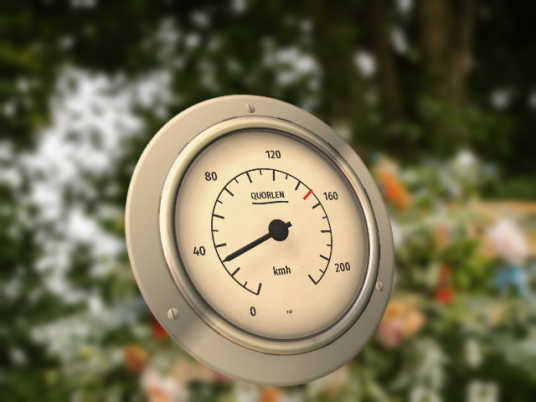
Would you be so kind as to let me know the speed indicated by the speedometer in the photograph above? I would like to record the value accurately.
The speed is 30 km/h
